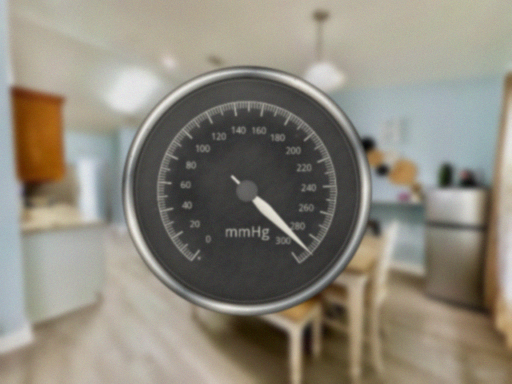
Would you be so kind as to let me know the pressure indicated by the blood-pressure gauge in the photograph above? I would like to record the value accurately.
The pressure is 290 mmHg
